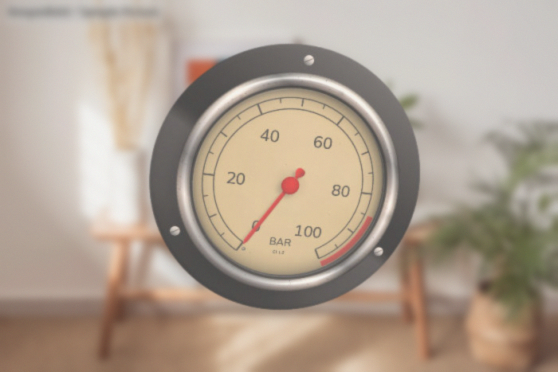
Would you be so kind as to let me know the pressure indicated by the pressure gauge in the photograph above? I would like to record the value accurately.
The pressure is 0 bar
